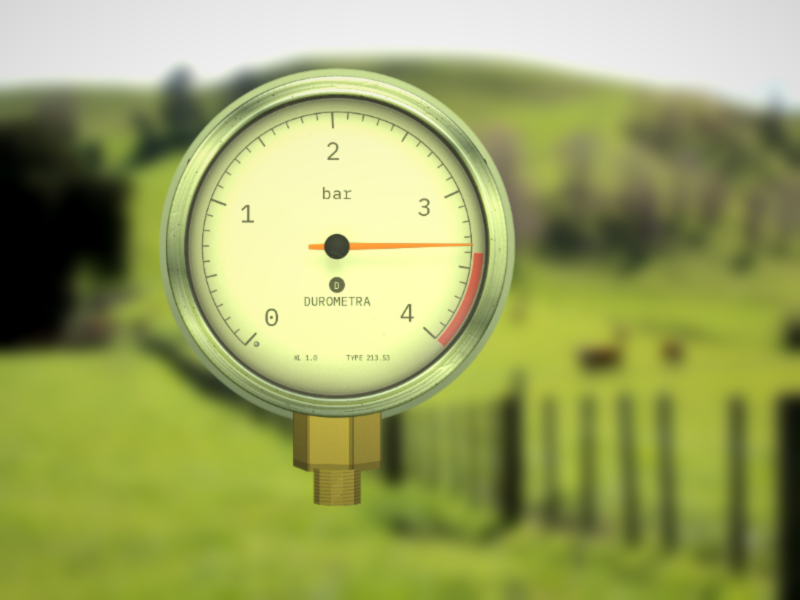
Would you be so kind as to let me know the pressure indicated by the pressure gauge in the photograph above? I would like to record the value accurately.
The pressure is 3.35 bar
